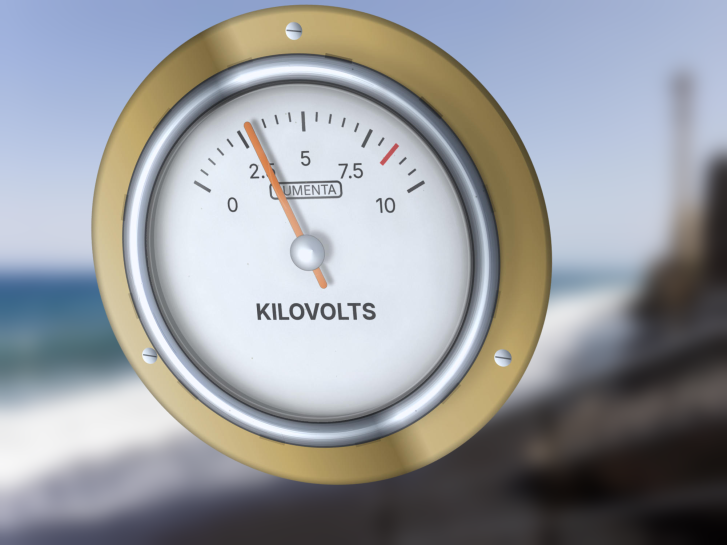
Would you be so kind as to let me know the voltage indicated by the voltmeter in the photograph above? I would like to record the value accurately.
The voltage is 3 kV
